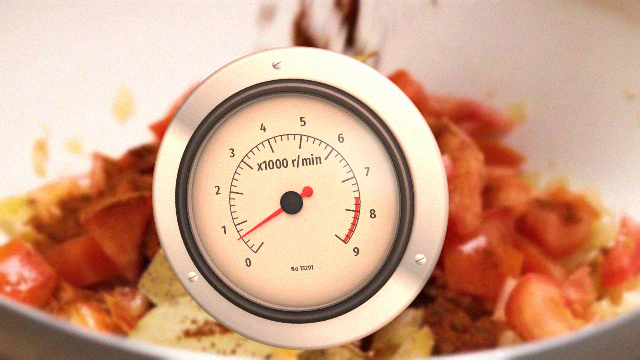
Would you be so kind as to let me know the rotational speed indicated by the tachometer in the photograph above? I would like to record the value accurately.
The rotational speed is 600 rpm
